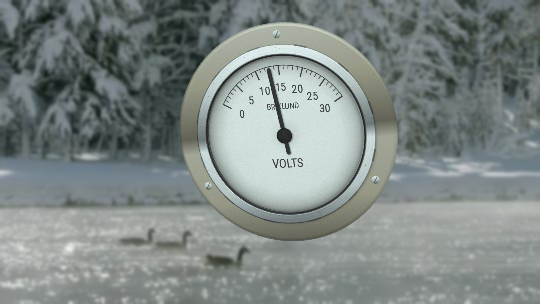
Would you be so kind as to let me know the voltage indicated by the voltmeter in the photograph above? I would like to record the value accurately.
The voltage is 13 V
